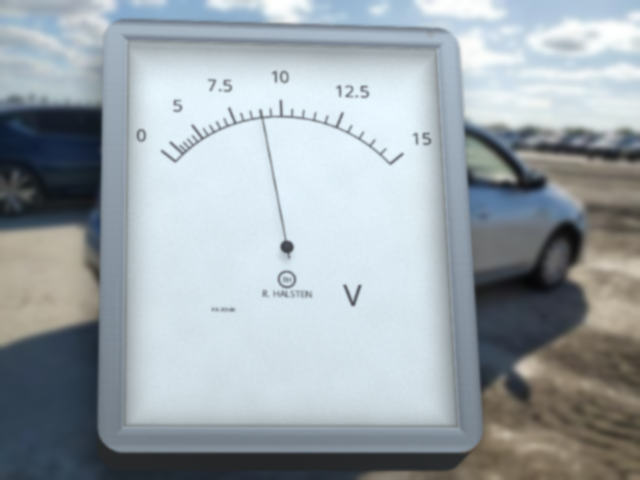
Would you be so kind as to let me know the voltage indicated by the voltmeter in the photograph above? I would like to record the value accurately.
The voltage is 9 V
